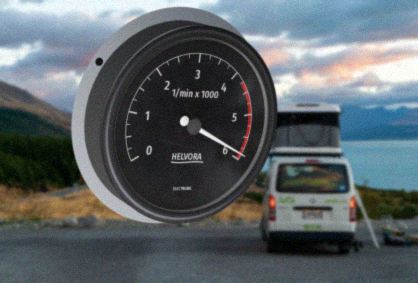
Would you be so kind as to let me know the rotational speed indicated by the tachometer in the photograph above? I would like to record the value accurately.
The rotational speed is 5875 rpm
